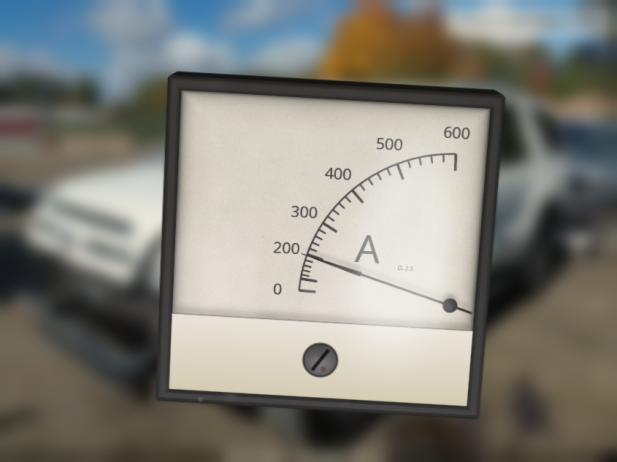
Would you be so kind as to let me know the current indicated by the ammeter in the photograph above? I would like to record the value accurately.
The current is 200 A
